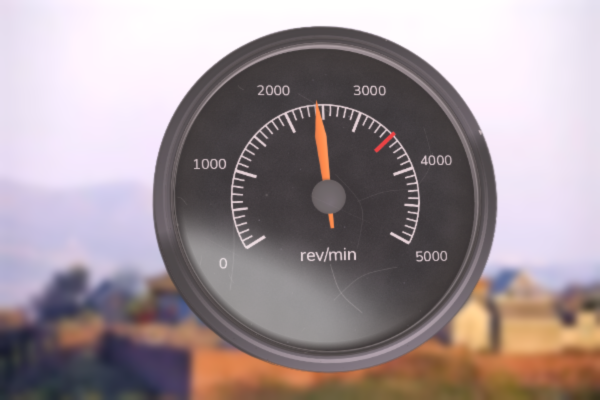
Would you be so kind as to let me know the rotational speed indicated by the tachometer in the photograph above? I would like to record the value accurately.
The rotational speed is 2400 rpm
